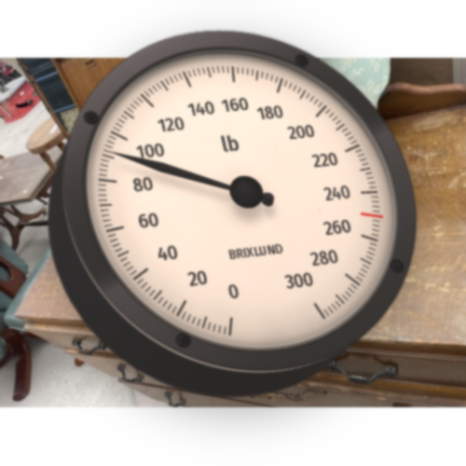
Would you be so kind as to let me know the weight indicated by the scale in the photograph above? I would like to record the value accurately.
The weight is 90 lb
